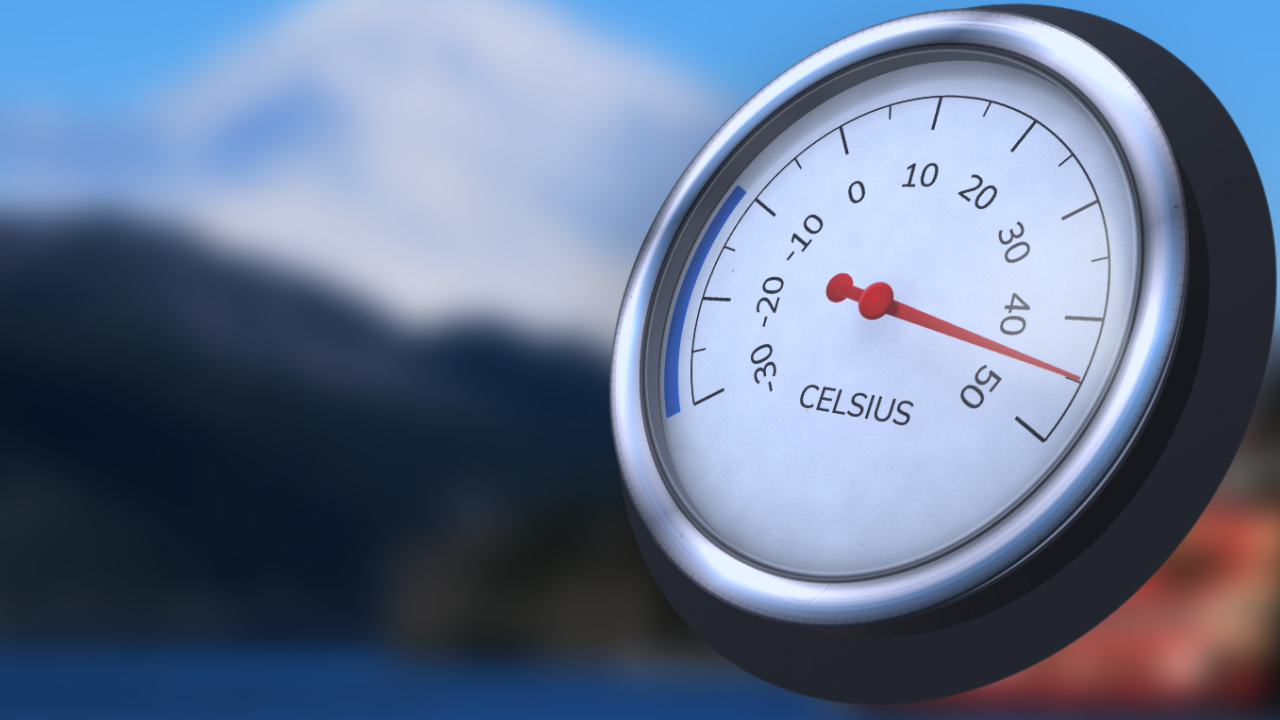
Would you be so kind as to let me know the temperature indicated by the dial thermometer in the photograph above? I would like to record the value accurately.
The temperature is 45 °C
